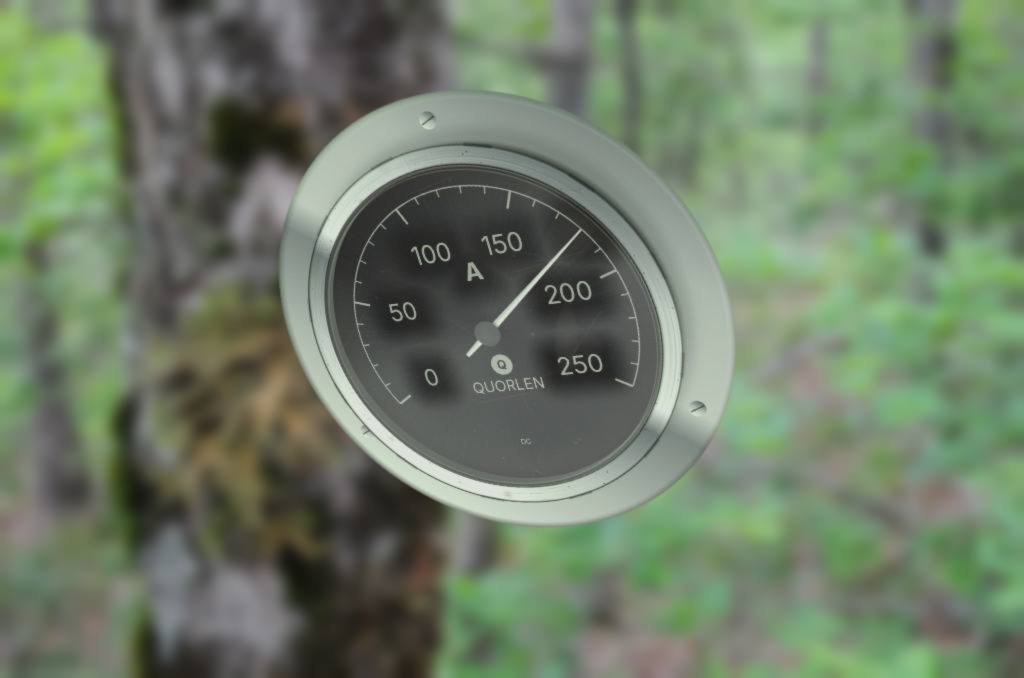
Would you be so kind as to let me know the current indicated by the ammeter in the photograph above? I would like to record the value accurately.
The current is 180 A
